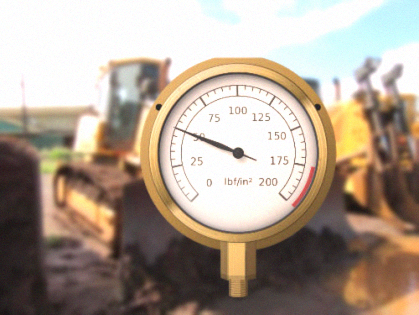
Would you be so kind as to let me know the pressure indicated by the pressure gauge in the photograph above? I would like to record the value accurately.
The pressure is 50 psi
